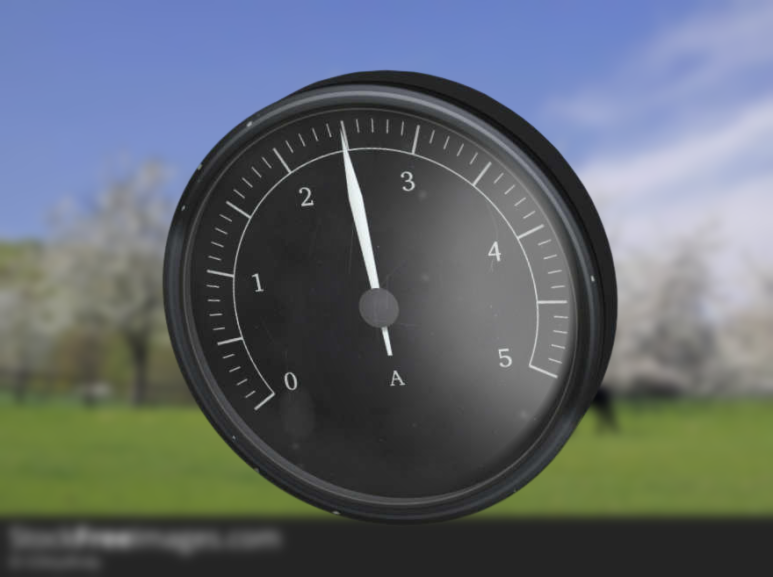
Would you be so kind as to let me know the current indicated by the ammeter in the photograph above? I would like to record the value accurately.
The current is 2.5 A
